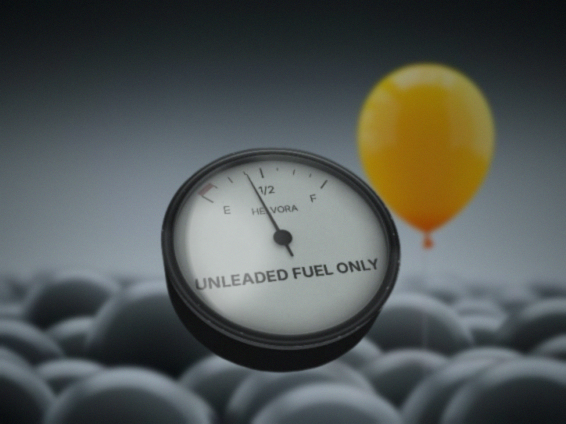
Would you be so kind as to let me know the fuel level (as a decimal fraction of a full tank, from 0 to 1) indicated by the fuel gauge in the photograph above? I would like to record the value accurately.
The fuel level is 0.375
